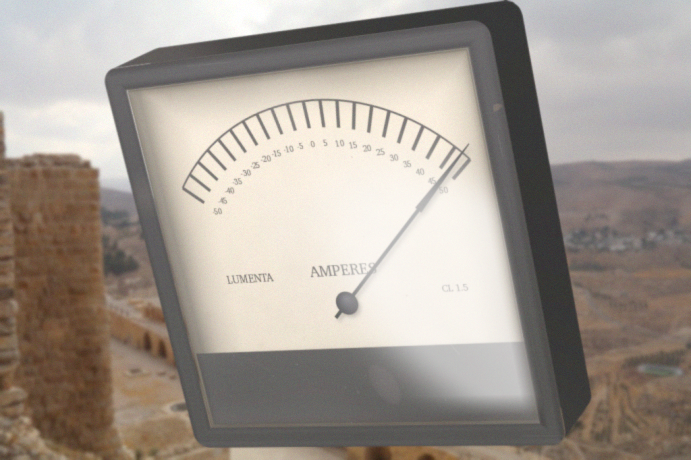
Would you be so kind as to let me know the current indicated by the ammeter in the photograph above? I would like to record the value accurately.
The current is 47.5 A
